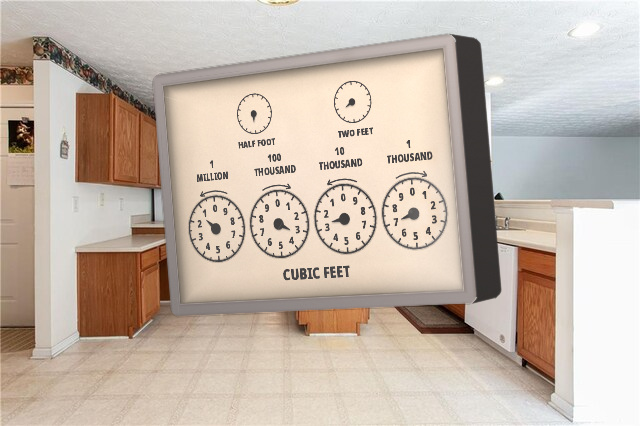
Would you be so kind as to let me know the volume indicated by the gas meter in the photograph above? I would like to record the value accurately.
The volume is 132700 ft³
